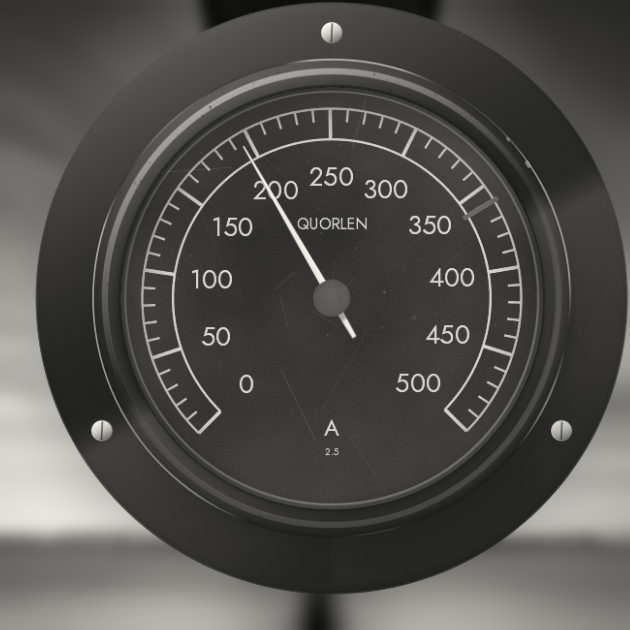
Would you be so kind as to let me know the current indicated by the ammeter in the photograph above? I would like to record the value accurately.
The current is 195 A
